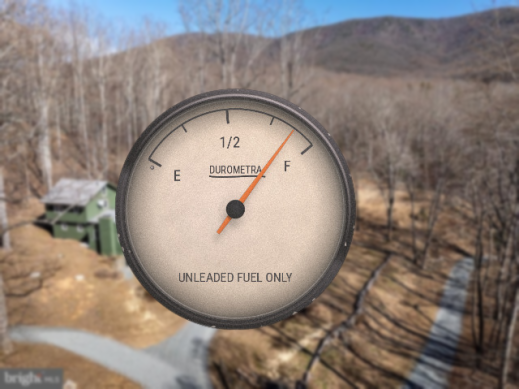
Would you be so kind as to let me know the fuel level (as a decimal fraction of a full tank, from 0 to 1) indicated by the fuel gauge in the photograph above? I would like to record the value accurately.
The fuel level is 0.875
